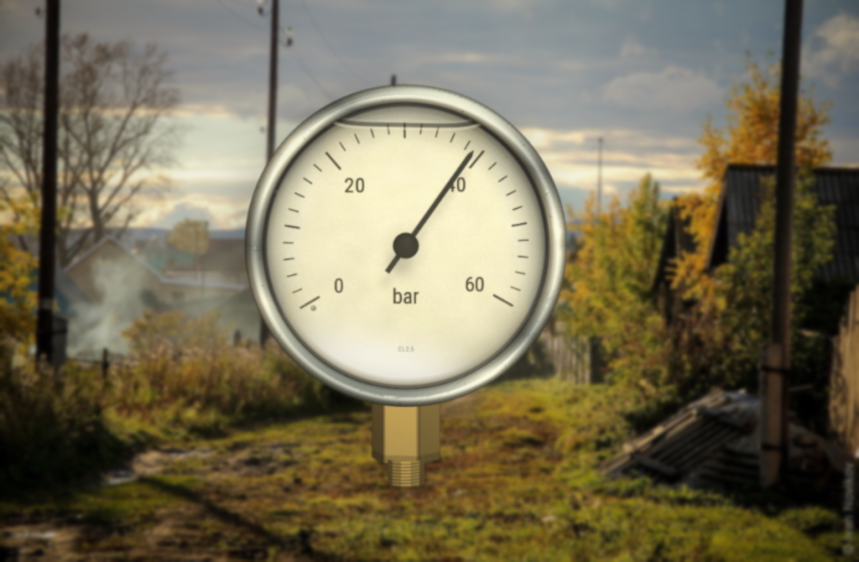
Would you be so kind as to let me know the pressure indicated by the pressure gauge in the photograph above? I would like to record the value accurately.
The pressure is 39 bar
